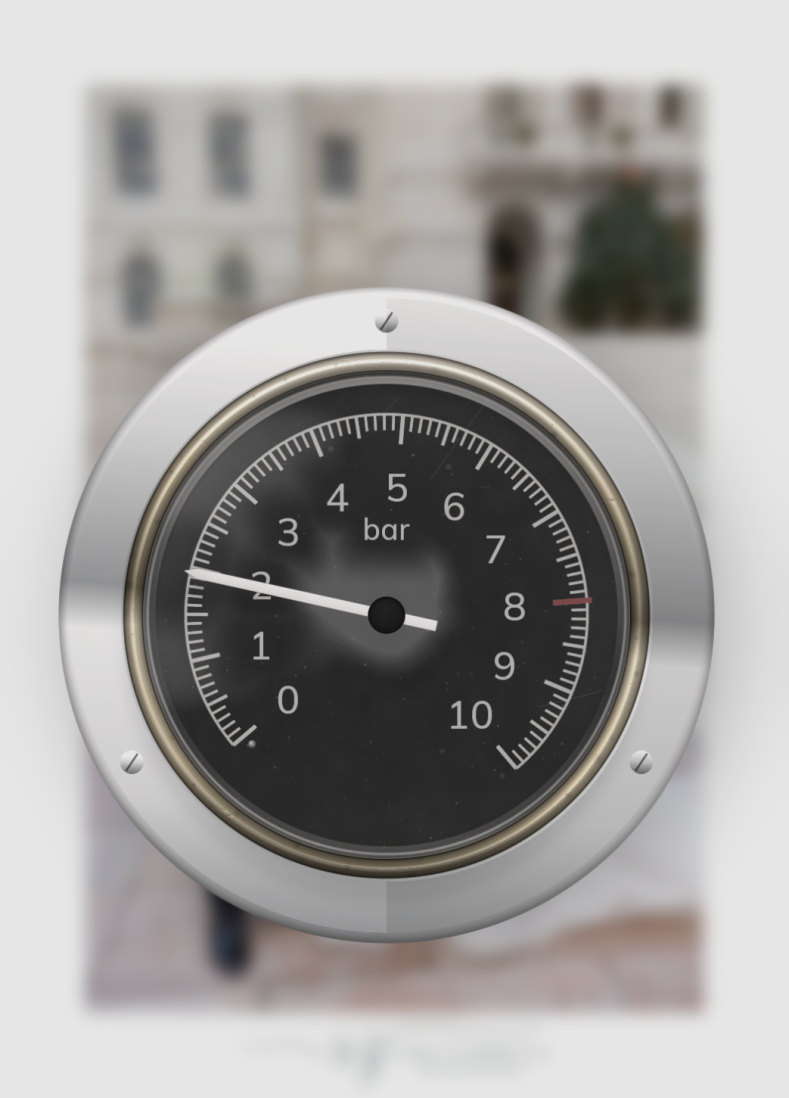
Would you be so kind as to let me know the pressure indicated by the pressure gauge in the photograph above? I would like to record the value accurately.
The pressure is 1.95 bar
